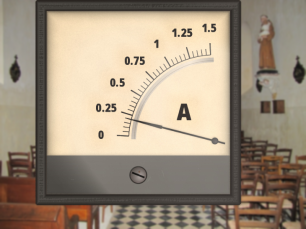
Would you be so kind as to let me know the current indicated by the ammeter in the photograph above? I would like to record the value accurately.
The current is 0.2 A
